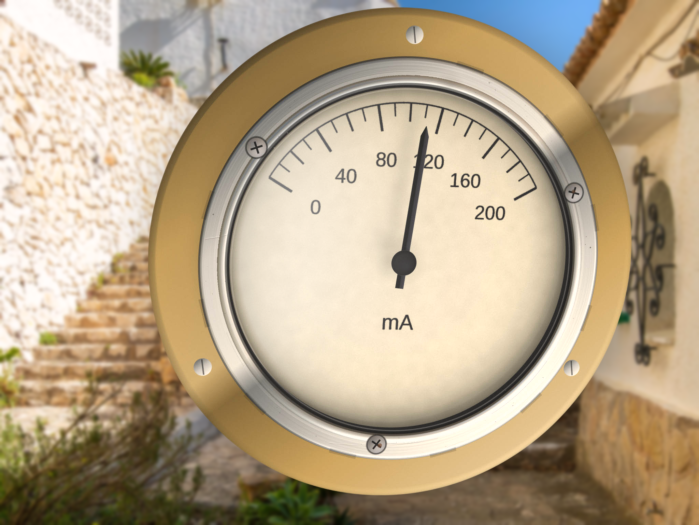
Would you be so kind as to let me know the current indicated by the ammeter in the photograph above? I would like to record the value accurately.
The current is 110 mA
